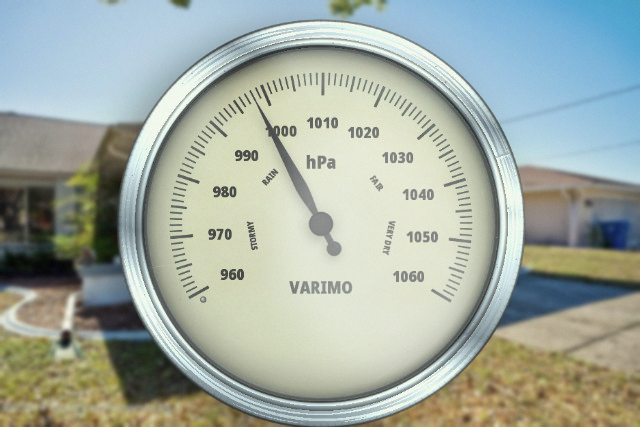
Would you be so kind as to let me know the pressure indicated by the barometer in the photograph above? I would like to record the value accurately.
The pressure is 998 hPa
